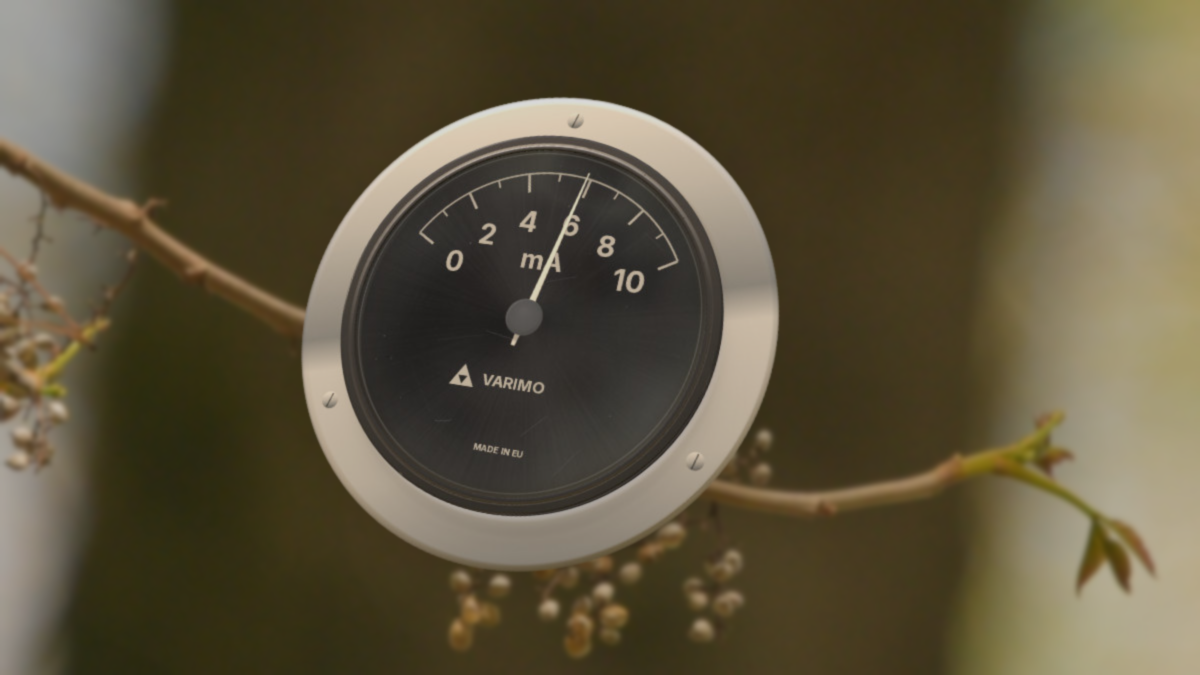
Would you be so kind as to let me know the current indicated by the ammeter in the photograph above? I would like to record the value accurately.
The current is 6 mA
